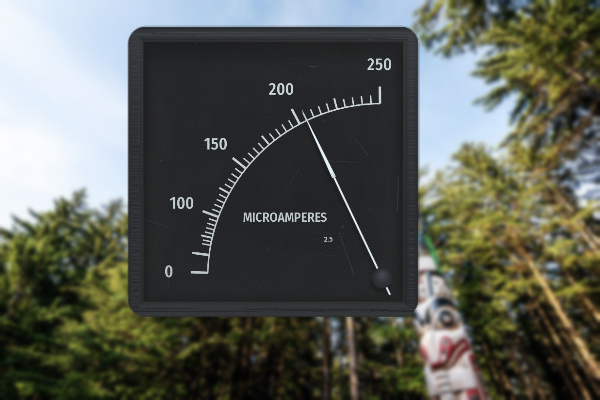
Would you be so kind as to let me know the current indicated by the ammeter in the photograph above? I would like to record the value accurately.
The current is 205 µA
